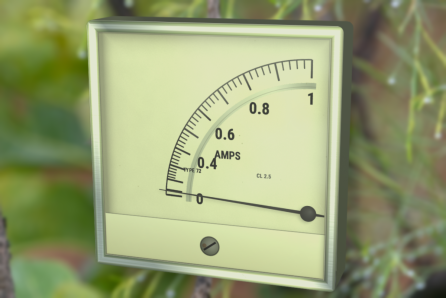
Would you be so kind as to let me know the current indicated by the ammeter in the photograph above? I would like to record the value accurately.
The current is 0.1 A
